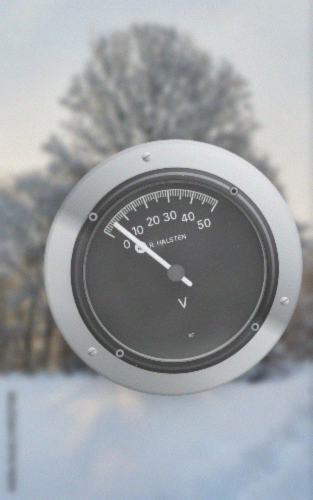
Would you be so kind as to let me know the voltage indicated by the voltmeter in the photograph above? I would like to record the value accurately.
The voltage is 5 V
